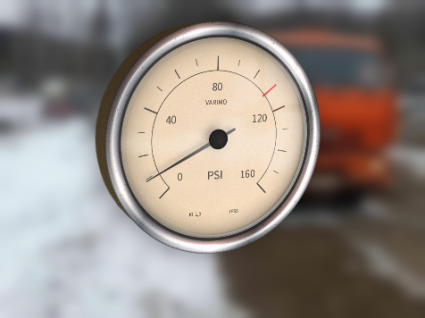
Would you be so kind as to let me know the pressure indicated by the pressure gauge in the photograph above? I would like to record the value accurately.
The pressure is 10 psi
